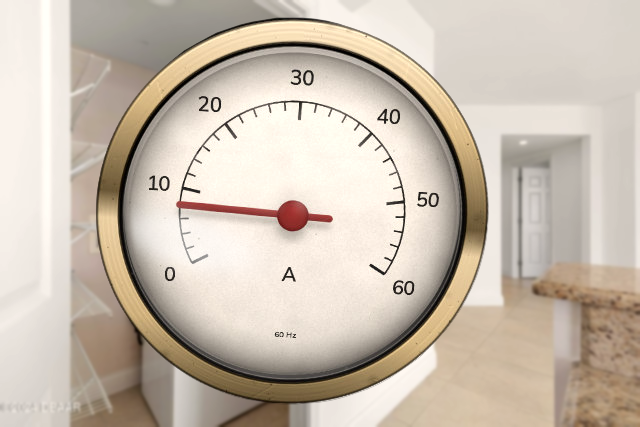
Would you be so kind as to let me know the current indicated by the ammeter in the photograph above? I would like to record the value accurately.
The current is 8 A
